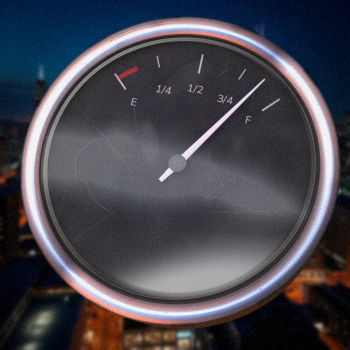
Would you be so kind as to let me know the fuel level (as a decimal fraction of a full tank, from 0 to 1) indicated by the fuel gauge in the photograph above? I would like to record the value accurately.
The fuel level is 0.875
